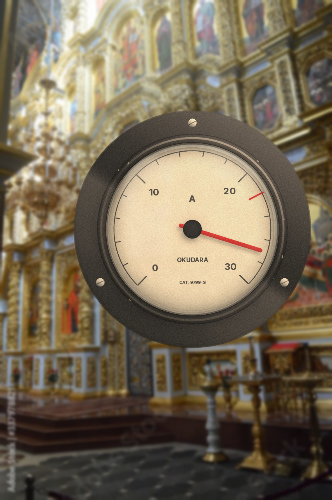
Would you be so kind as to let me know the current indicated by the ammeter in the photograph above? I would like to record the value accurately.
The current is 27 A
